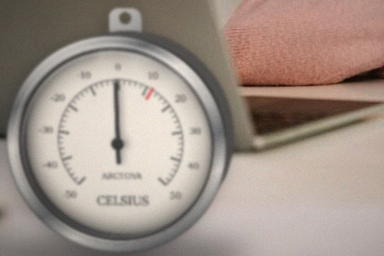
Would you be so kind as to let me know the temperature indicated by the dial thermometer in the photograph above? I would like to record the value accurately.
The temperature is 0 °C
